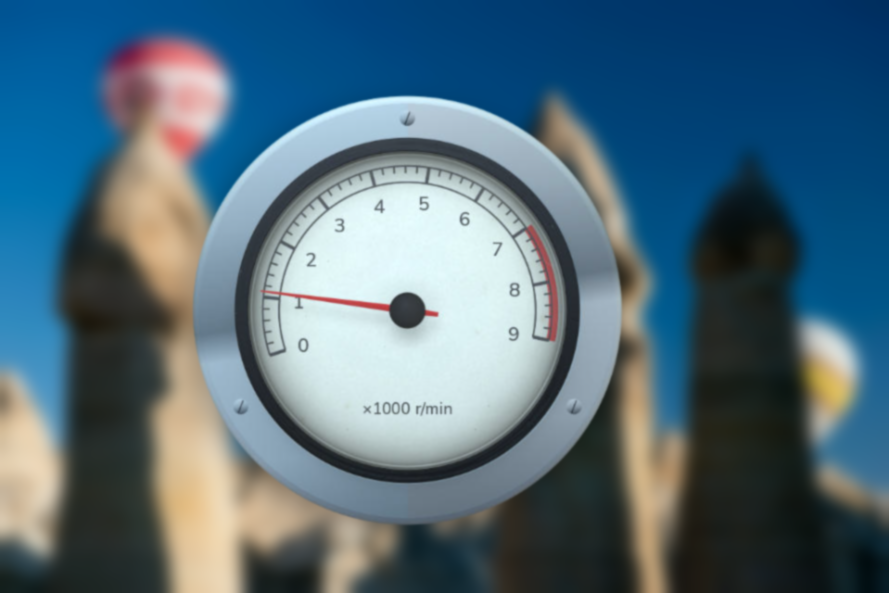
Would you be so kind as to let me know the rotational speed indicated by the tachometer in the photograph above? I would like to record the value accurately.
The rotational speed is 1100 rpm
